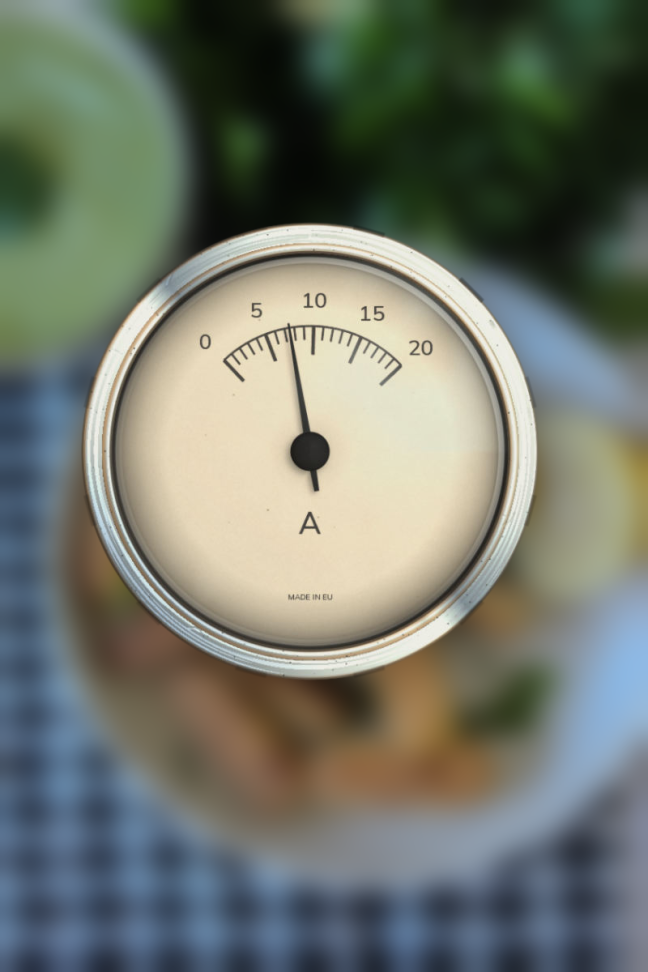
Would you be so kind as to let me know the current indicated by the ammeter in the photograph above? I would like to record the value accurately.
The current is 7.5 A
